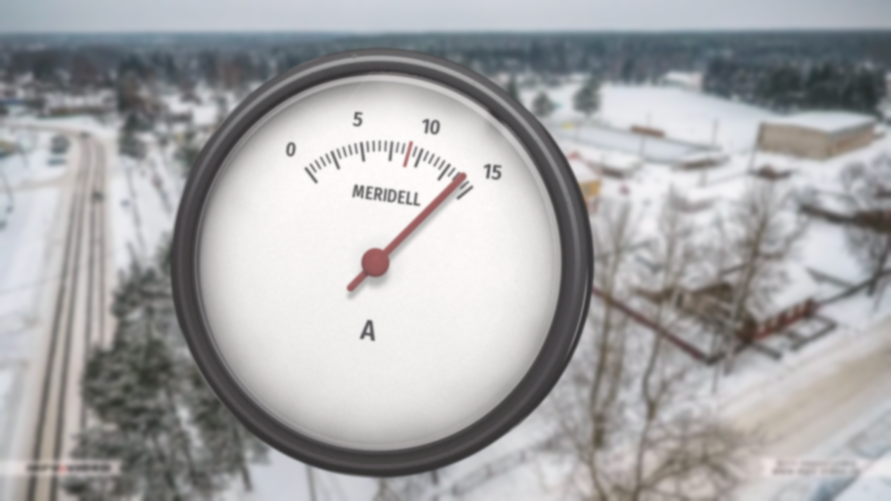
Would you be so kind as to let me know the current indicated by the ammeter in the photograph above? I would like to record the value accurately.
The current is 14 A
